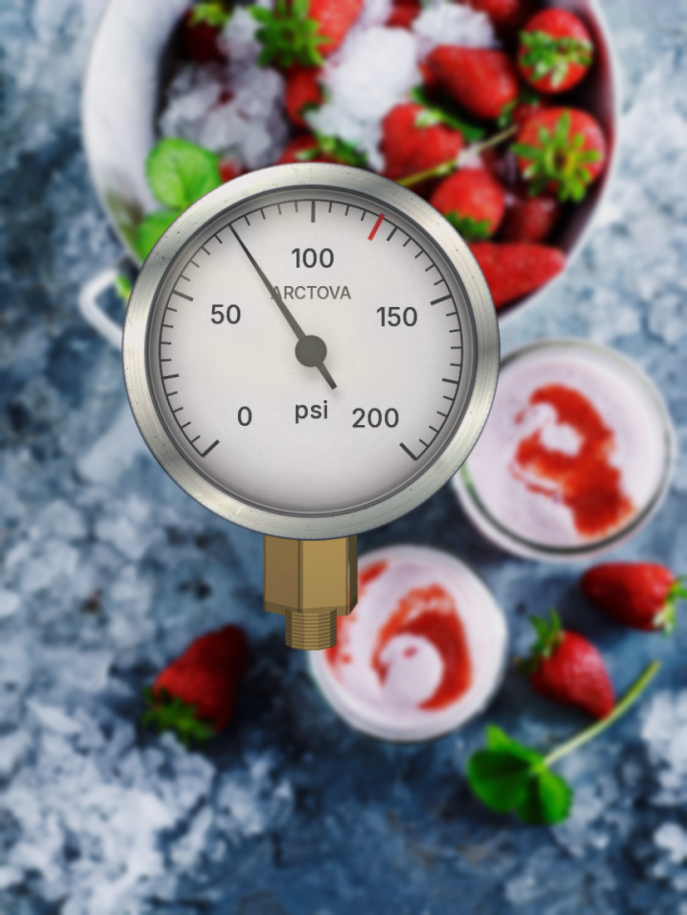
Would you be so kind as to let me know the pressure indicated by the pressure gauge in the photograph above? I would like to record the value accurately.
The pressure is 75 psi
